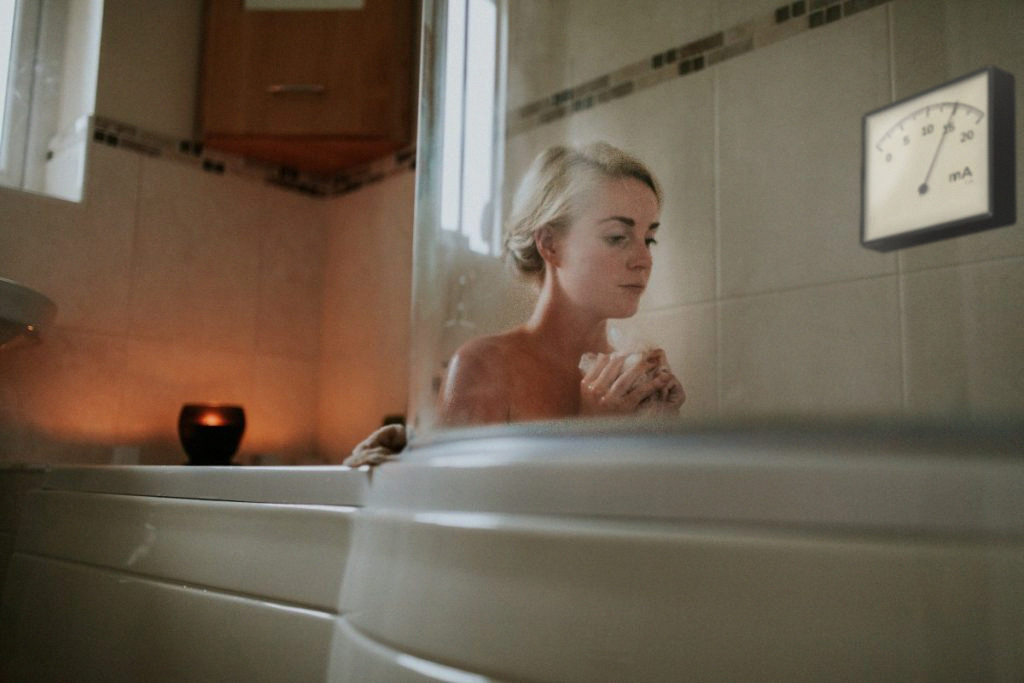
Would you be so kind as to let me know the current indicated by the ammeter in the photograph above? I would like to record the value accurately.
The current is 15 mA
